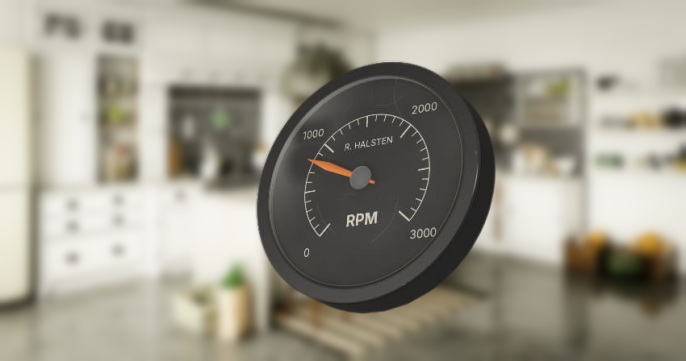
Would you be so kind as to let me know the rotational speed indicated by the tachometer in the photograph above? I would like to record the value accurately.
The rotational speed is 800 rpm
